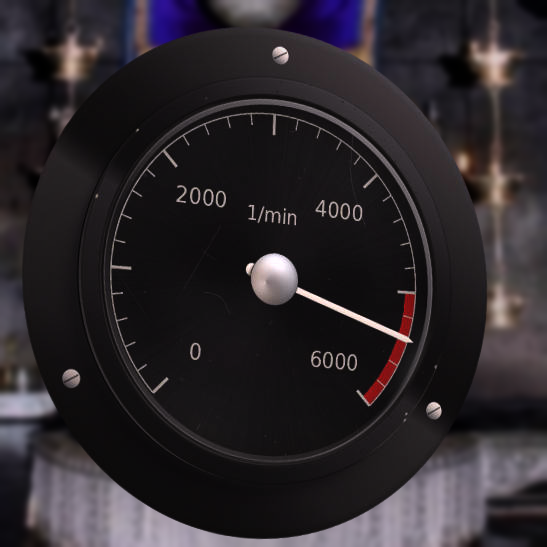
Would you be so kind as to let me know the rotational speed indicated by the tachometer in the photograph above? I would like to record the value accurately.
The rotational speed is 5400 rpm
